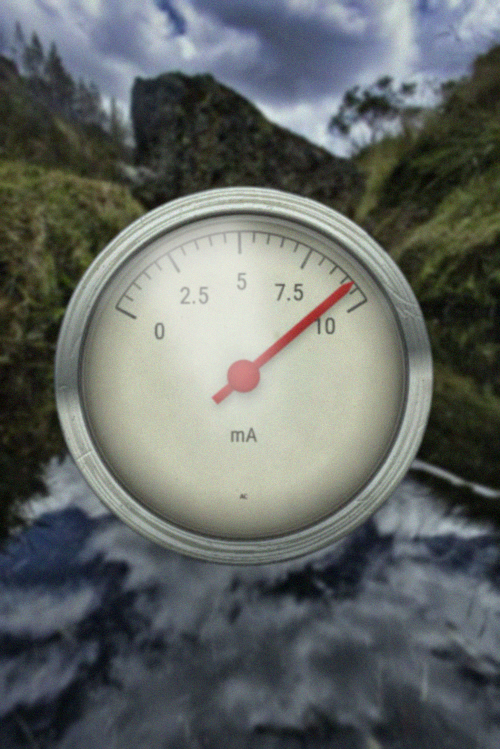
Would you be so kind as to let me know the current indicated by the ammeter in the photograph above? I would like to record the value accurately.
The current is 9.25 mA
